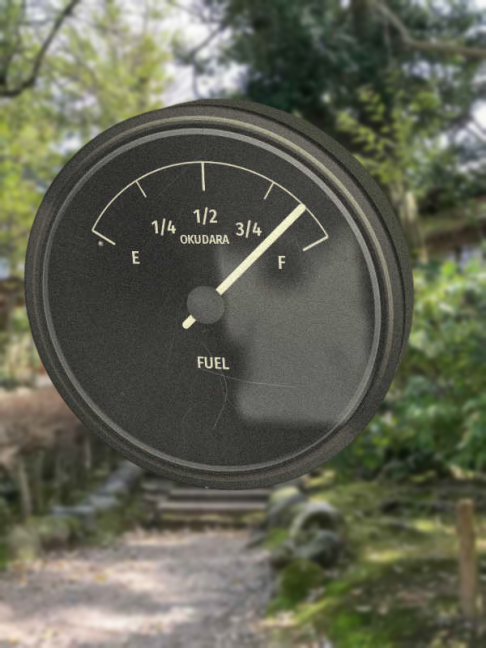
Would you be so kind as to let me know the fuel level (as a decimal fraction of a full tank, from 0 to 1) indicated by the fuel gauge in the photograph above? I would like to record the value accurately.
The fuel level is 0.875
